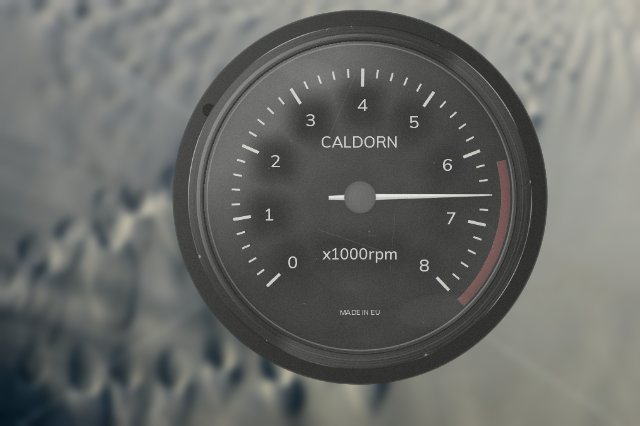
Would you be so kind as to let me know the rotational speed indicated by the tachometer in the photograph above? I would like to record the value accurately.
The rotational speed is 6600 rpm
